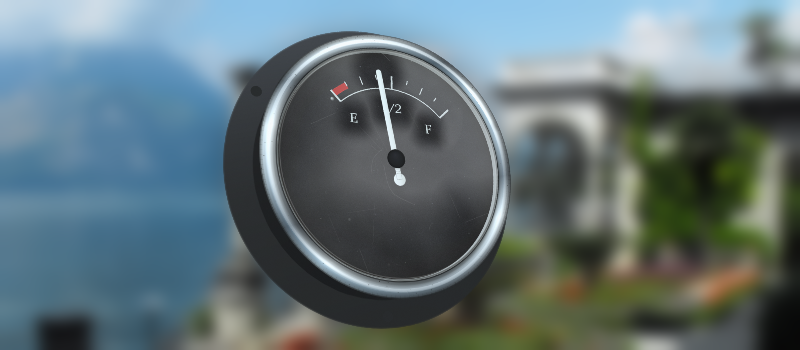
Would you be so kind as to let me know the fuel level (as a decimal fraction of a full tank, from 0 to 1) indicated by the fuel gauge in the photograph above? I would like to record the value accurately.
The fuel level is 0.375
